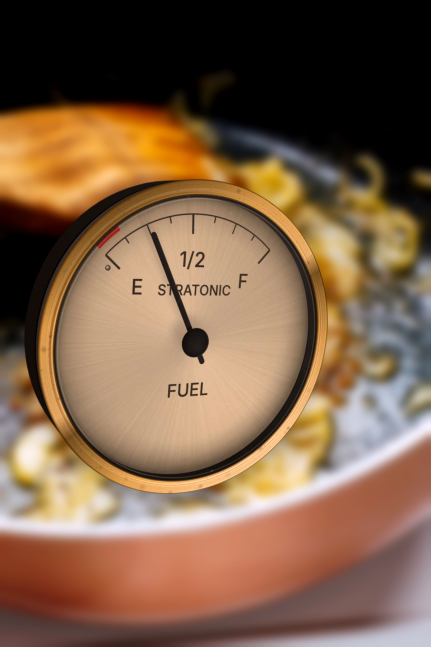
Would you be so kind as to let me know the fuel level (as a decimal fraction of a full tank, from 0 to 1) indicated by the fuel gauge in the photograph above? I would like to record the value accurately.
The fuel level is 0.25
